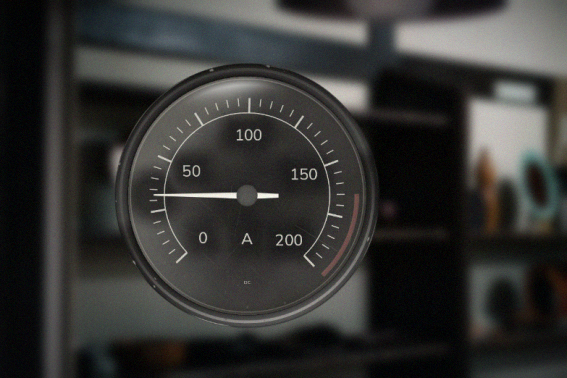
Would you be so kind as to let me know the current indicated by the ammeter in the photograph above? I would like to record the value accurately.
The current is 32.5 A
